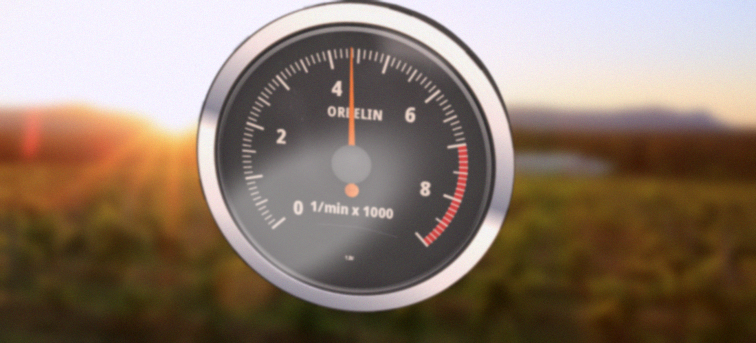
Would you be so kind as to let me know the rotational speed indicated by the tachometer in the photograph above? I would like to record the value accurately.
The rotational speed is 4400 rpm
